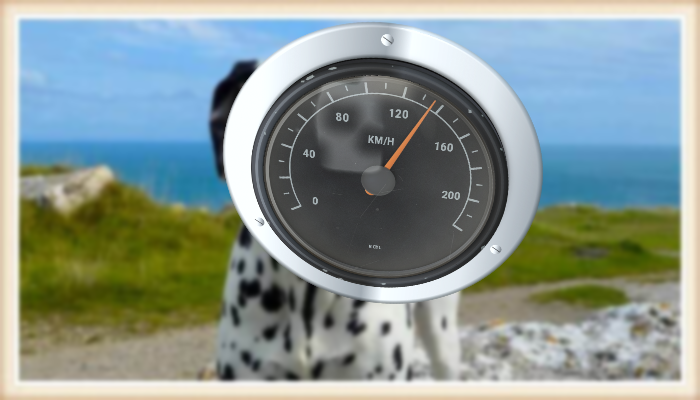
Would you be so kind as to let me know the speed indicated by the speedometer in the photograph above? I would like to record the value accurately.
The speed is 135 km/h
